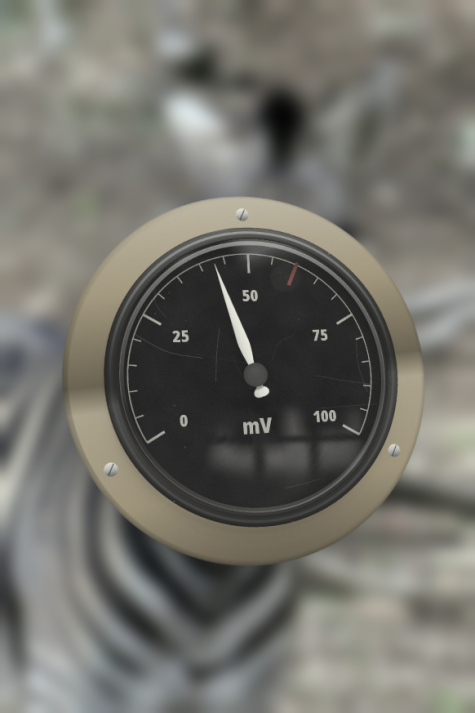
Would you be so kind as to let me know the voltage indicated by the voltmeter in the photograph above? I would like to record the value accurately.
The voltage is 42.5 mV
